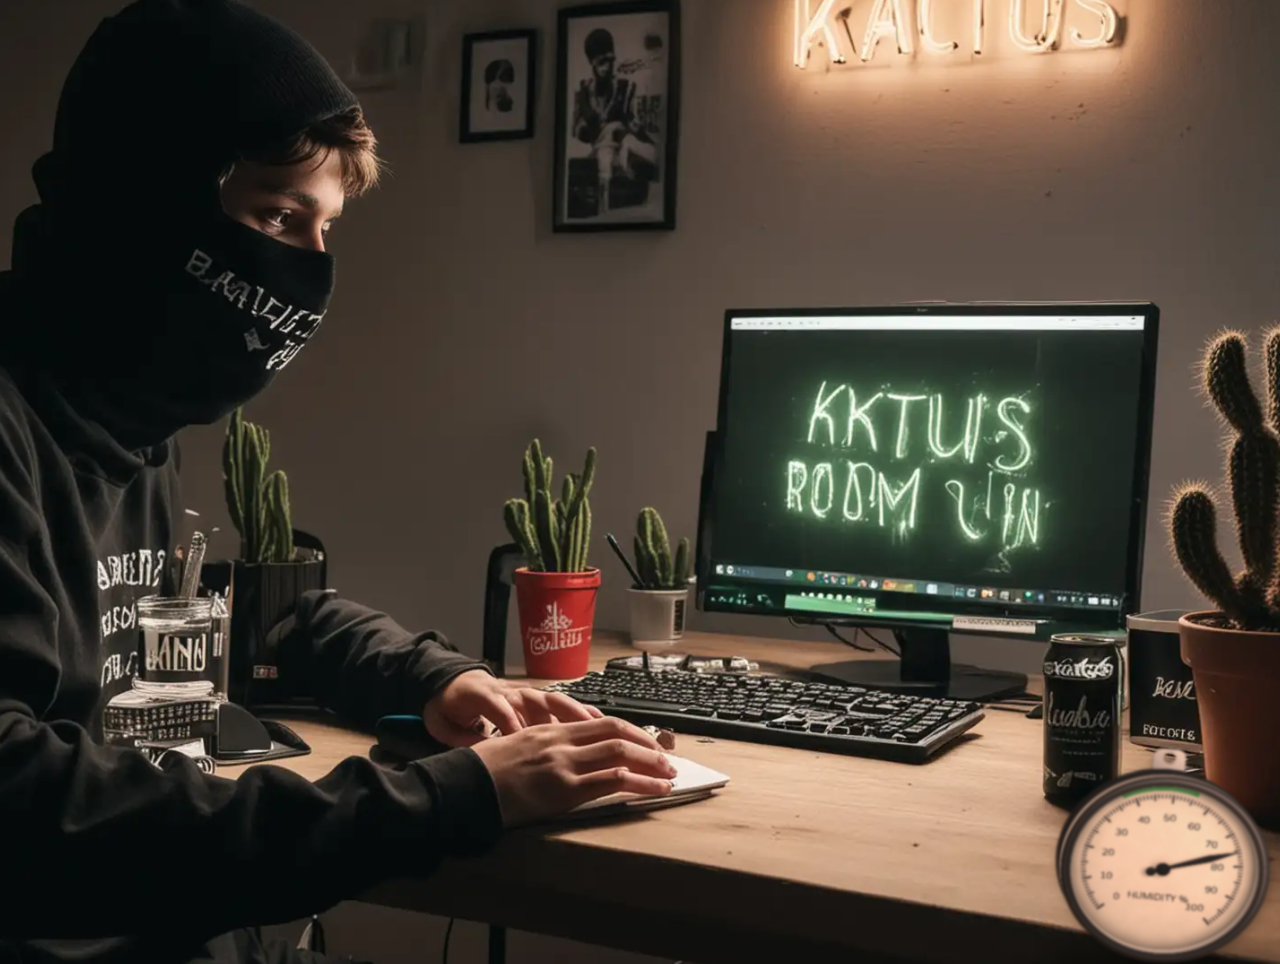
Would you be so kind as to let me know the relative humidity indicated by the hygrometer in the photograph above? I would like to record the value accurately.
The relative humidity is 75 %
